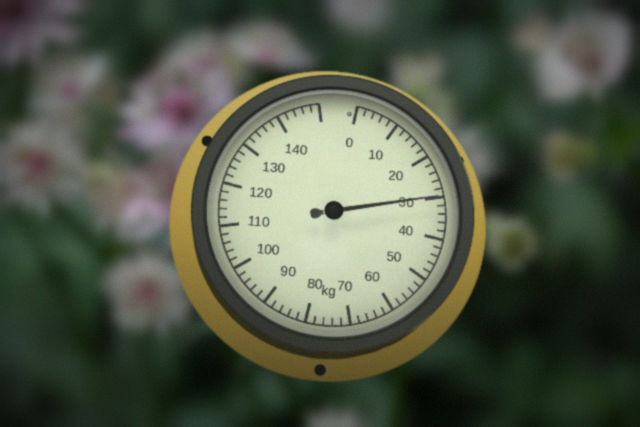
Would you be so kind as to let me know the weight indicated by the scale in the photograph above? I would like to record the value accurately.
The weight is 30 kg
